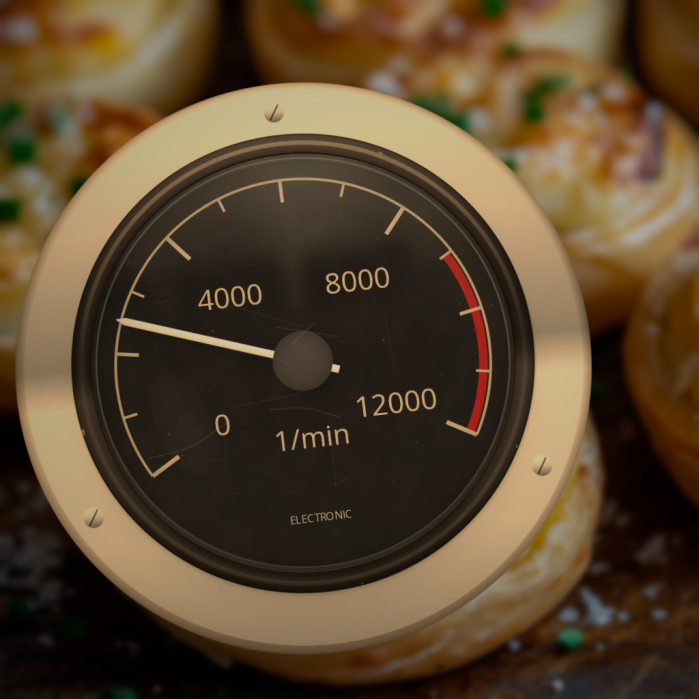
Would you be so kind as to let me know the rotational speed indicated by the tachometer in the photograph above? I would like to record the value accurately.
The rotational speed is 2500 rpm
